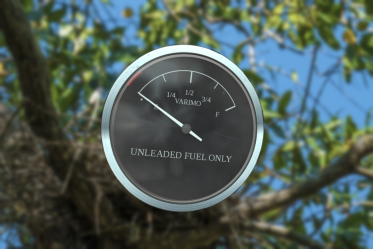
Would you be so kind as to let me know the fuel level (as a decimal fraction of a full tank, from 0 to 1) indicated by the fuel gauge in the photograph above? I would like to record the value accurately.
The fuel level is 0
